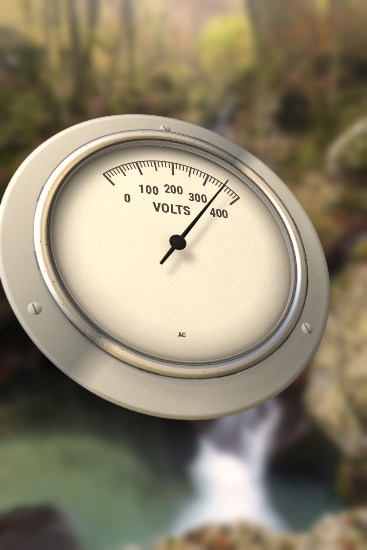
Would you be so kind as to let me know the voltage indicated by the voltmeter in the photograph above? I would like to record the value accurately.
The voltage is 350 V
